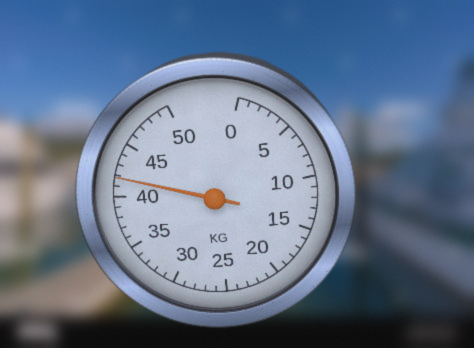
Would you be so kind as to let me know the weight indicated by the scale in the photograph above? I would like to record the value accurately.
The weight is 42 kg
